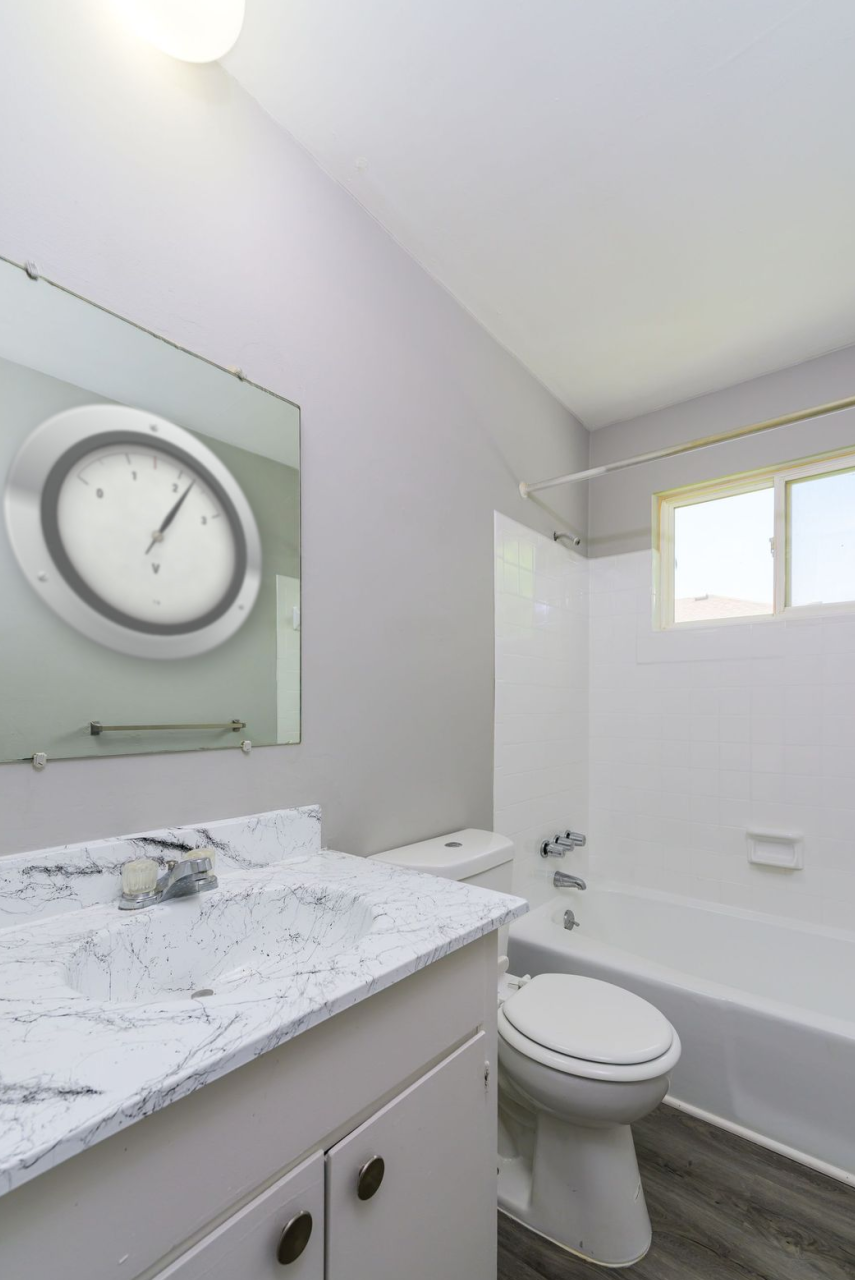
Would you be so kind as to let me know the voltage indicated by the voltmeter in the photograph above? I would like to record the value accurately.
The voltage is 2.25 V
